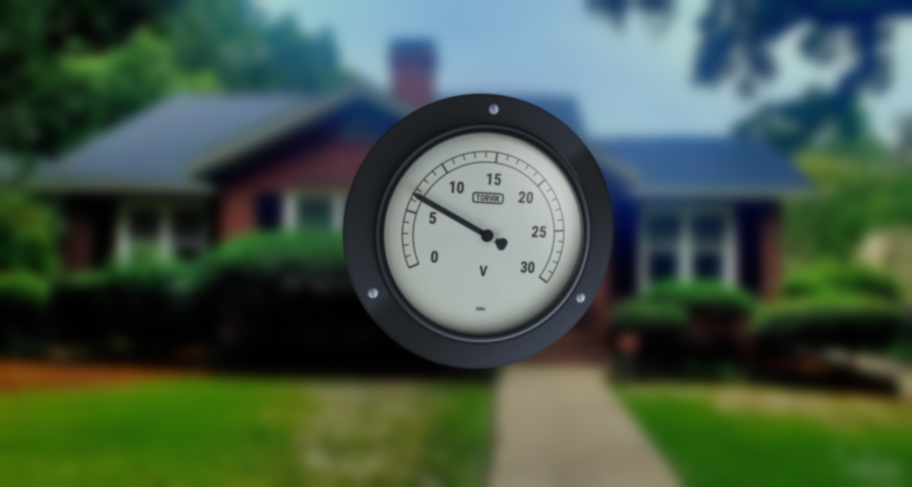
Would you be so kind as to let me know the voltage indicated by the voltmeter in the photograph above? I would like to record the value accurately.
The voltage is 6.5 V
